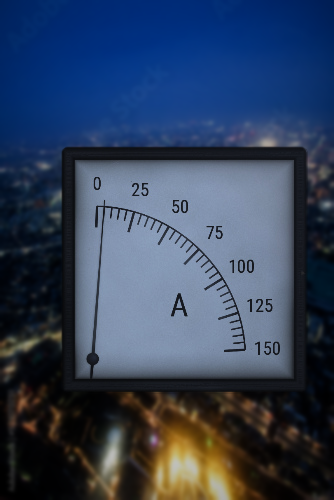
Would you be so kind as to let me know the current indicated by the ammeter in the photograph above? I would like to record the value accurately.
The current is 5 A
